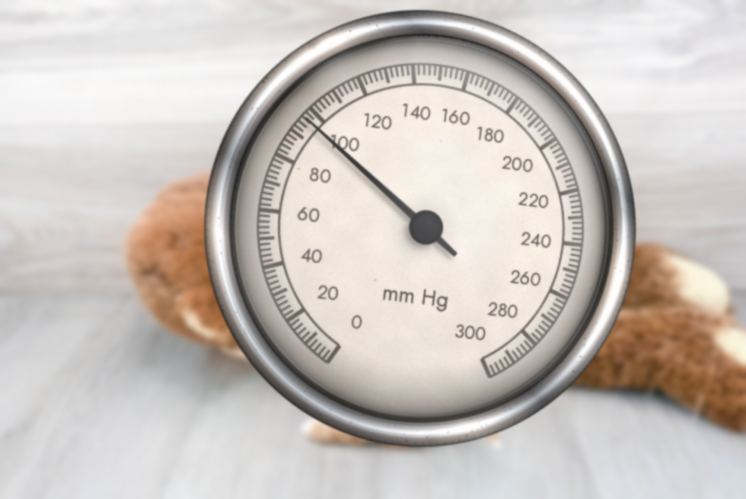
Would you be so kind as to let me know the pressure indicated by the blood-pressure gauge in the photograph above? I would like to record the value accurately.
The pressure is 96 mmHg
